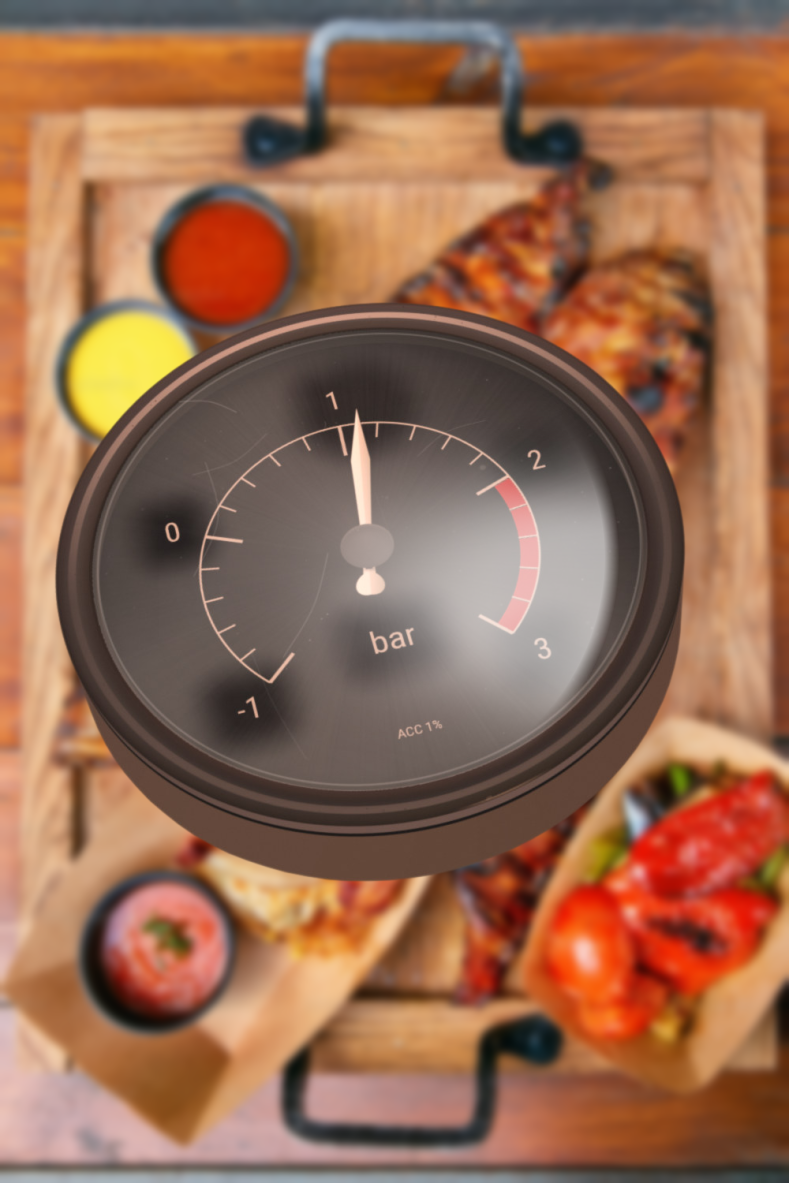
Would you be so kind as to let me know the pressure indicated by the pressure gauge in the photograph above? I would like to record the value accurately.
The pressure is 1.1 bar
